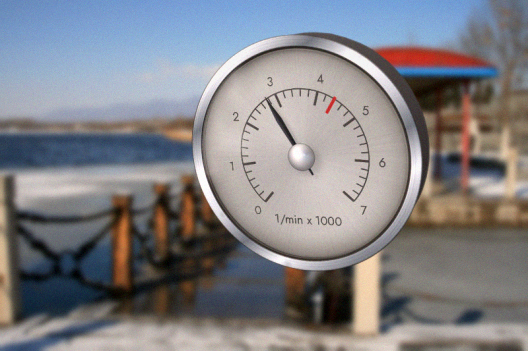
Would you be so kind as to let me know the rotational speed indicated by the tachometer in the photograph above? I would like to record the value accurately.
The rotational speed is 2800 rpm
